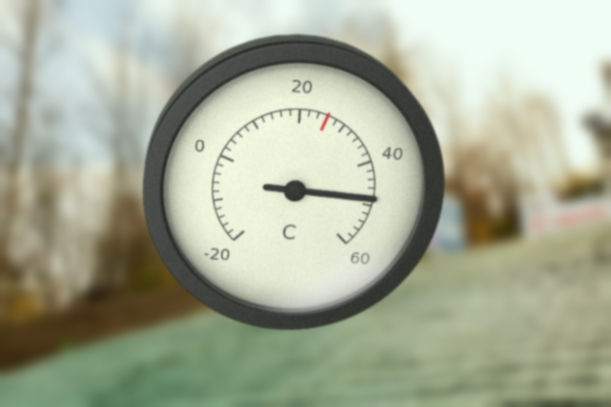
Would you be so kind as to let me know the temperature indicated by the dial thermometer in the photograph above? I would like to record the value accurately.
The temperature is 48 °C
